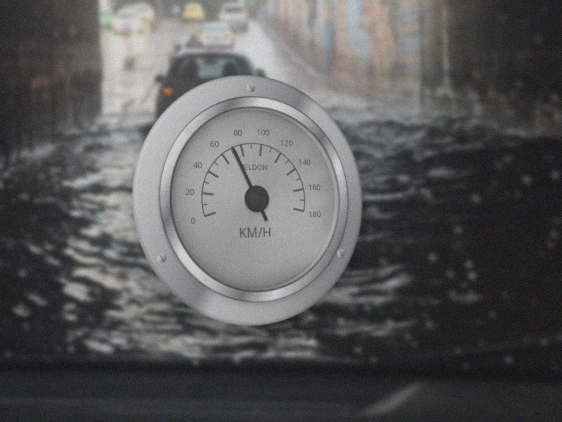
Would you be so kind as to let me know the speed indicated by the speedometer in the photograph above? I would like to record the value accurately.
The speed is 70 km/h
